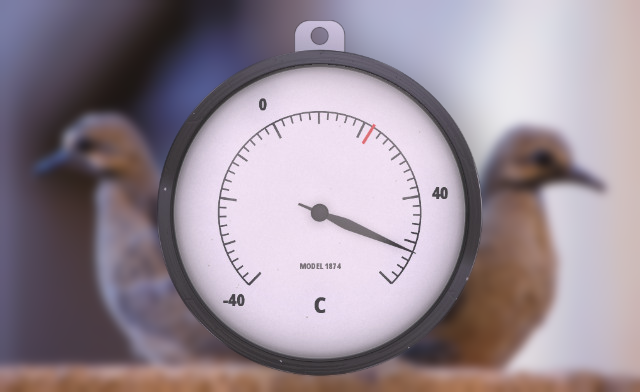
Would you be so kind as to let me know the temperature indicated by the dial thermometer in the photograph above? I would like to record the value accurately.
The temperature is 52 °C
